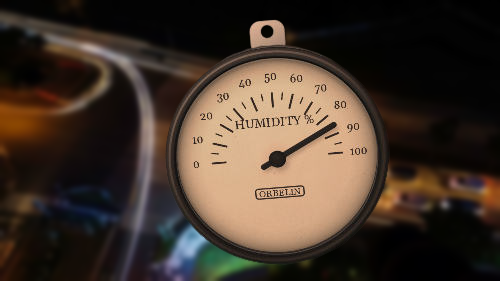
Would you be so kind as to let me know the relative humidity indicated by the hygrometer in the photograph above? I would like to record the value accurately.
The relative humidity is 85 %
